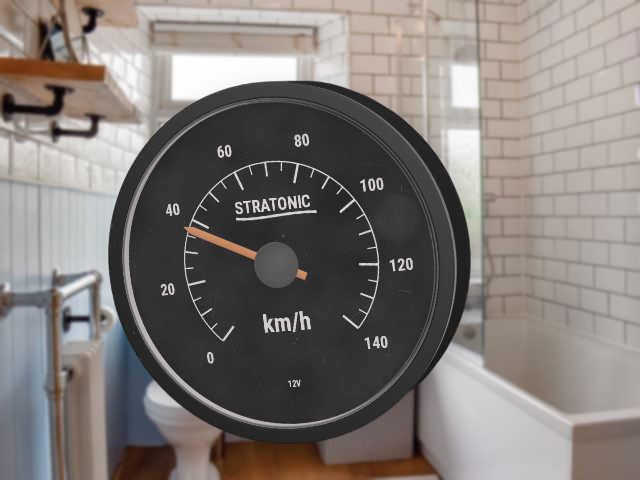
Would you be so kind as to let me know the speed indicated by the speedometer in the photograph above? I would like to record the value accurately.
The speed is 37.5 km/h
